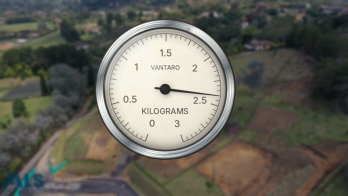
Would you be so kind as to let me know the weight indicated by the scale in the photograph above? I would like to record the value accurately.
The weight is 2.4 kg
